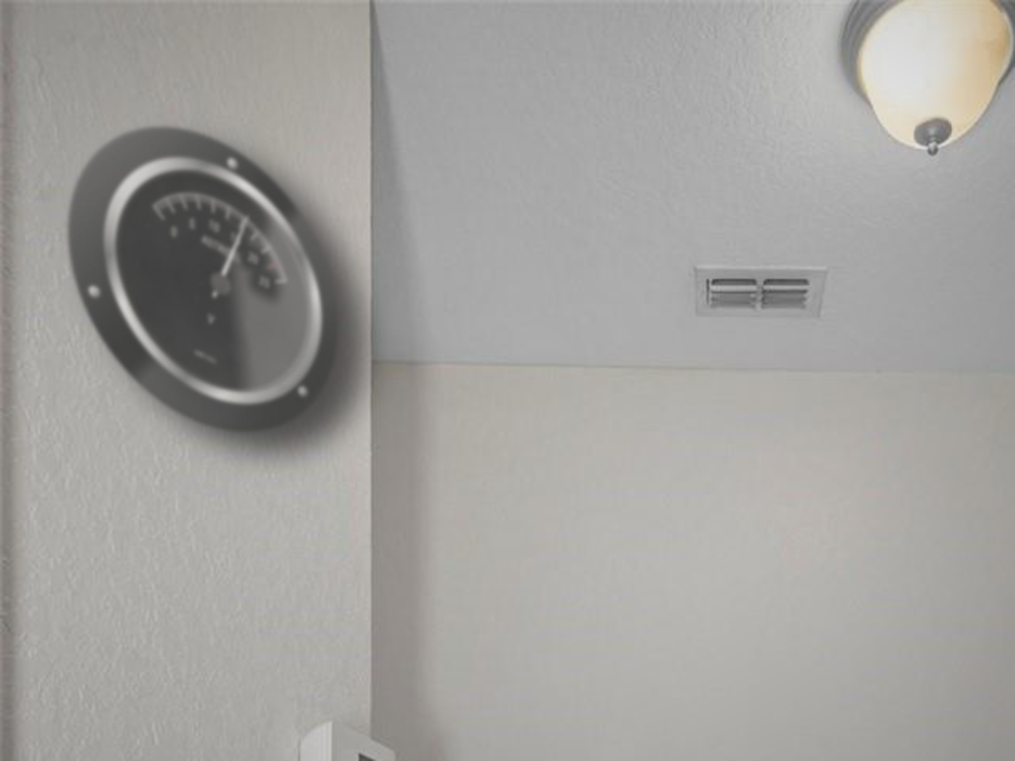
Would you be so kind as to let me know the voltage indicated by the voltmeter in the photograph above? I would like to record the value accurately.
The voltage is 15 V
